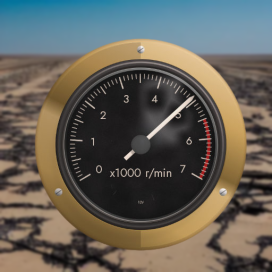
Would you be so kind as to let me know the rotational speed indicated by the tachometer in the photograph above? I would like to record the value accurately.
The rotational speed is 4900 rpm
